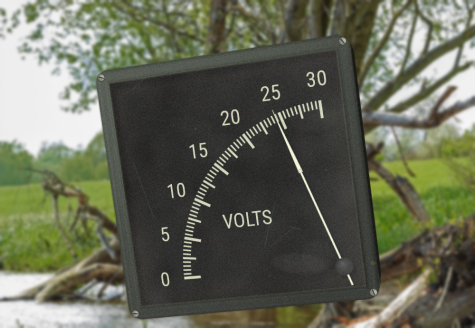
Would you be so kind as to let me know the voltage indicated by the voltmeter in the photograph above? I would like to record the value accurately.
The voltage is 24.5 V
